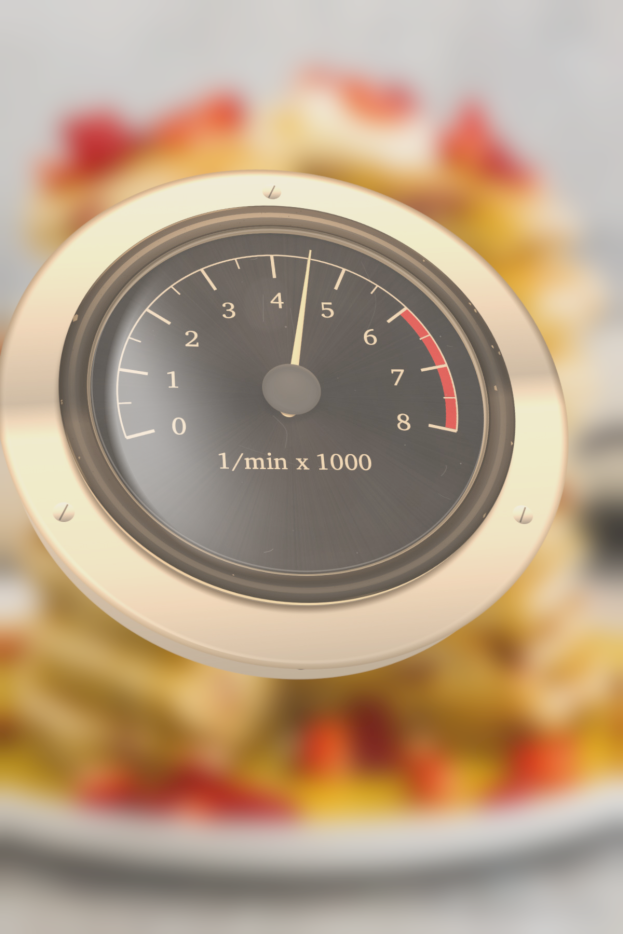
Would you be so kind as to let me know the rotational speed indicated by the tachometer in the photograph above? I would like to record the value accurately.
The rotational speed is 4500 rpm
